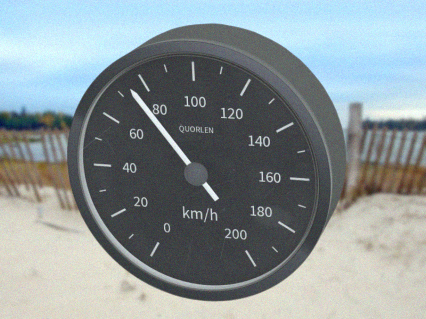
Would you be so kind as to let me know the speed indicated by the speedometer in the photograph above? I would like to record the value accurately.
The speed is 75 km/h
